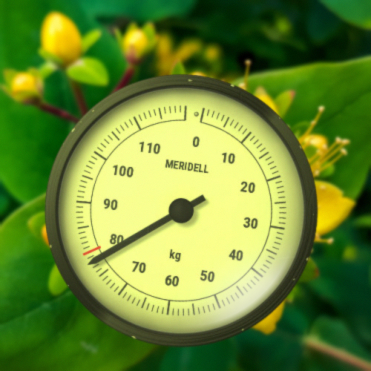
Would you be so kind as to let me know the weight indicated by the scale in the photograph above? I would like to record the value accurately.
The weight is 78 kg
